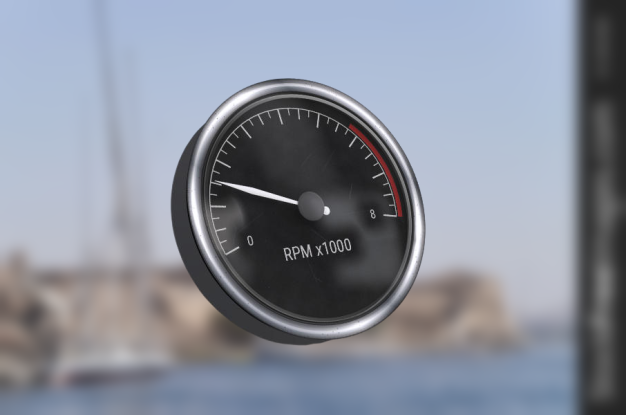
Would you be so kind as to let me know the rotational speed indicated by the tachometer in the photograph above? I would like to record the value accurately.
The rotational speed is 1500 rpm
